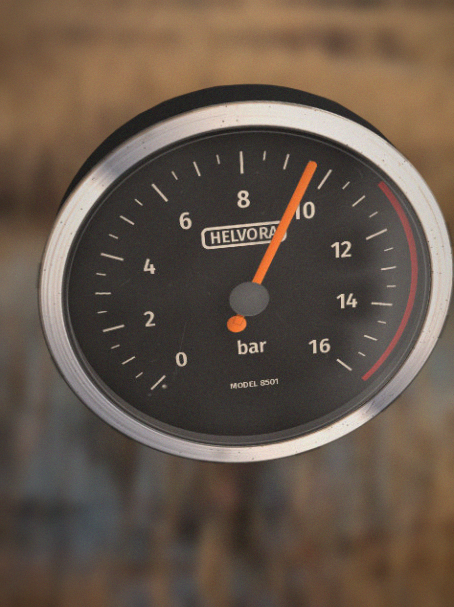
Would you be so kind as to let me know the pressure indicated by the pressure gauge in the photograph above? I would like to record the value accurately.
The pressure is 9.5 bar
